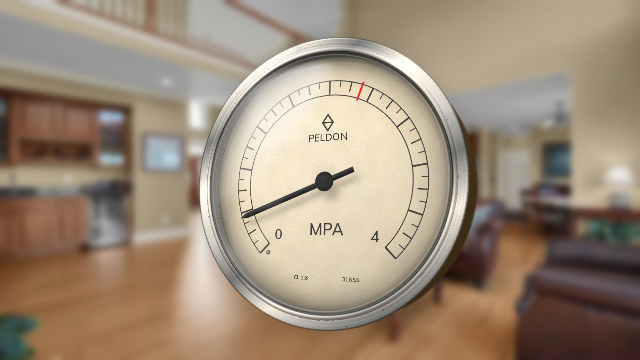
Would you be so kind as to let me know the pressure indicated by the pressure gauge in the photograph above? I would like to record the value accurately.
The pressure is 0.35 MPa
